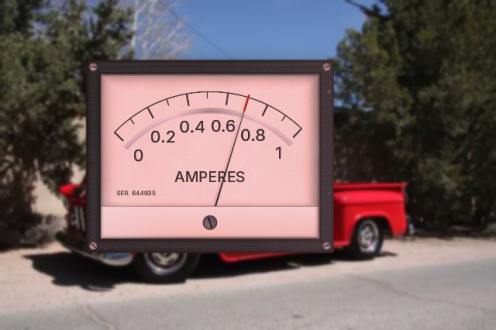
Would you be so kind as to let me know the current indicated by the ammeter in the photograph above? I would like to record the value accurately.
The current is 0.7 A
